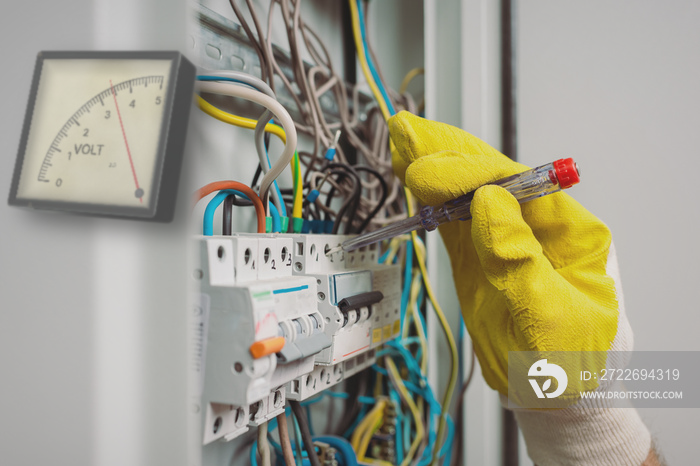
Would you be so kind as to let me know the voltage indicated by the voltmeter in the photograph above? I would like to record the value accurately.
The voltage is 3.5 V
